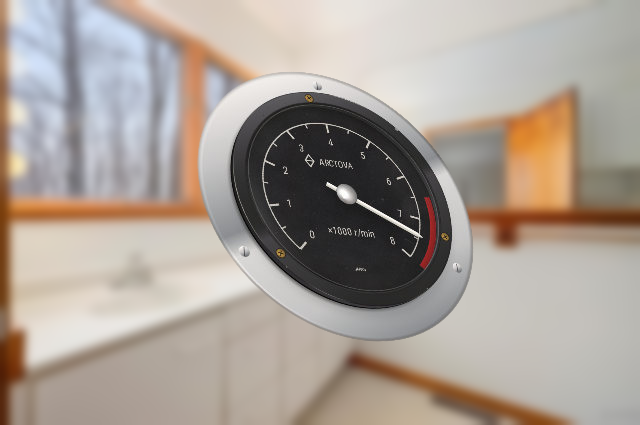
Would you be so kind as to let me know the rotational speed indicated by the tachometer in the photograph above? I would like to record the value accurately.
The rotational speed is 7500 rpm
